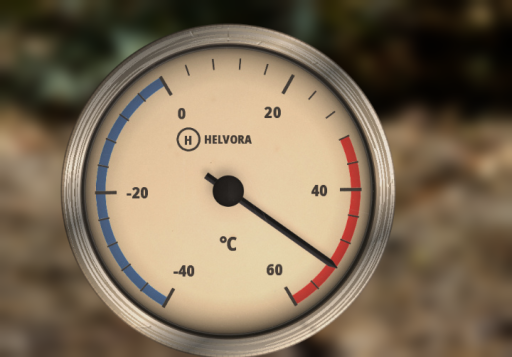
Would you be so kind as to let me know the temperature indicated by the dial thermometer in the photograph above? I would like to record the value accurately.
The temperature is 52 °C
